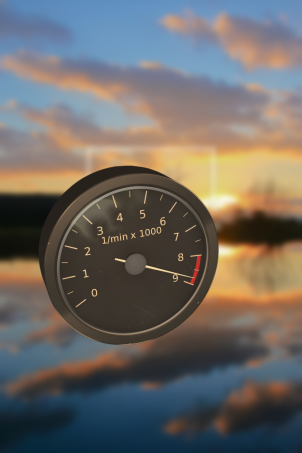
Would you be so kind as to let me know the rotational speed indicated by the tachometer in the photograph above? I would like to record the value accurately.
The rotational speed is 8750 rpm
